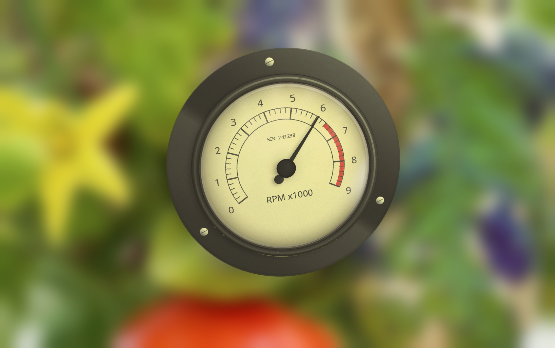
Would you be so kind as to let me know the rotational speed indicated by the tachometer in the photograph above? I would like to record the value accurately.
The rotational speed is 6000 rpm
